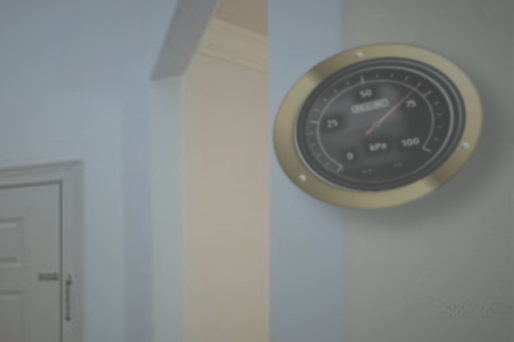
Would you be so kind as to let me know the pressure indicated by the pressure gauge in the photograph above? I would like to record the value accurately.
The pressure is 70 kPa
